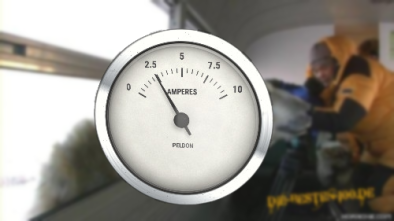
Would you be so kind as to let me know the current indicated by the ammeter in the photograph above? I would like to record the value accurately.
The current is 2.5 A
